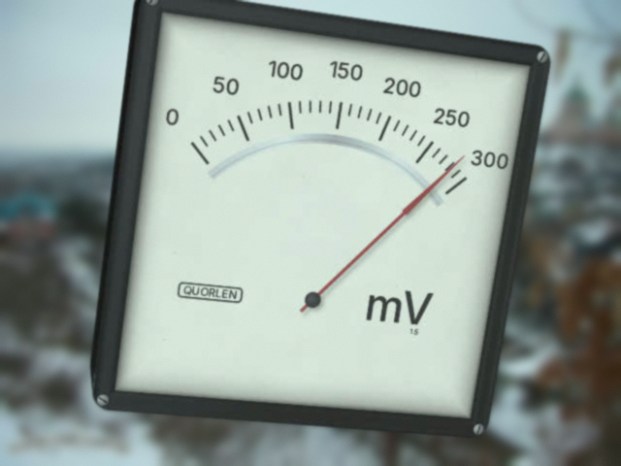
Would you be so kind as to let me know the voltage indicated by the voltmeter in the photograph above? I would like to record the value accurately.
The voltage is 280 mV
